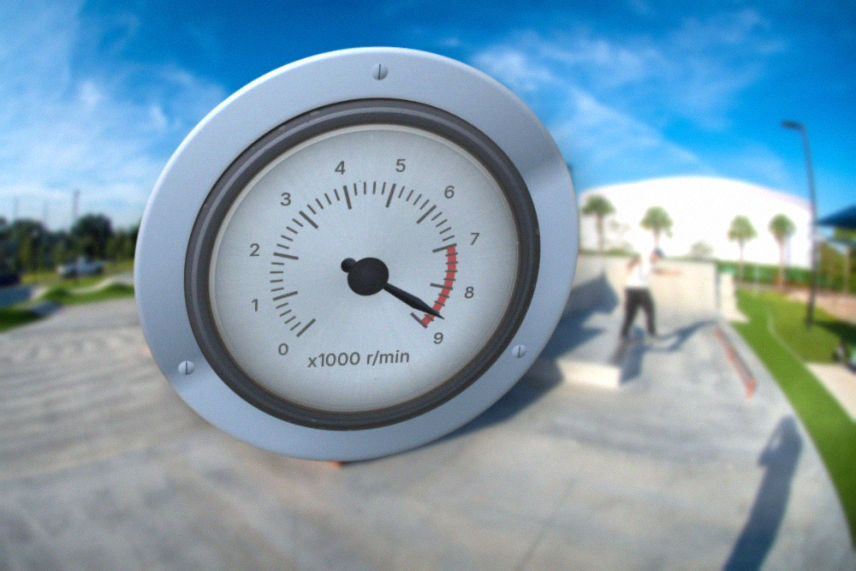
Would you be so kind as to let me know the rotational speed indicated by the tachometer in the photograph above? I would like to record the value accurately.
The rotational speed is 8600 rpm
